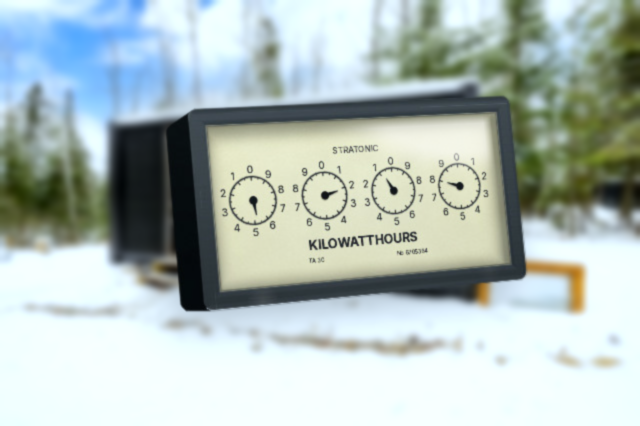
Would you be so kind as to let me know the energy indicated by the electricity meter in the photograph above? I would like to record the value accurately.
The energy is 5208 kWh
